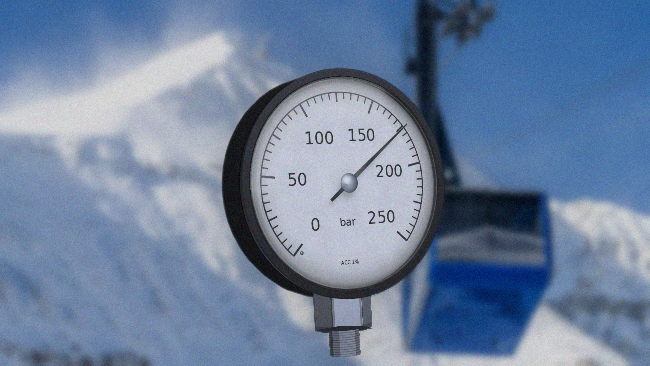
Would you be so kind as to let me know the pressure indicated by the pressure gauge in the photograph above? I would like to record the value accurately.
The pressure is 175 bar
